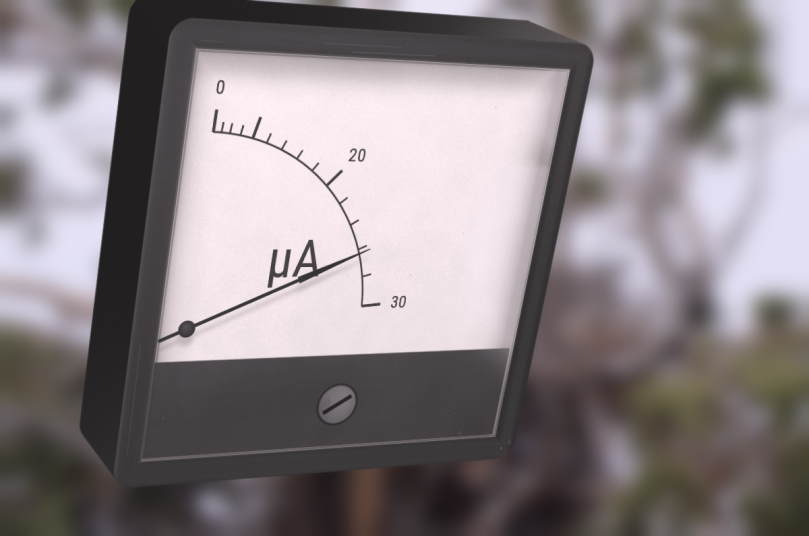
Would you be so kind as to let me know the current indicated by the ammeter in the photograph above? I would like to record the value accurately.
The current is 26 µA
